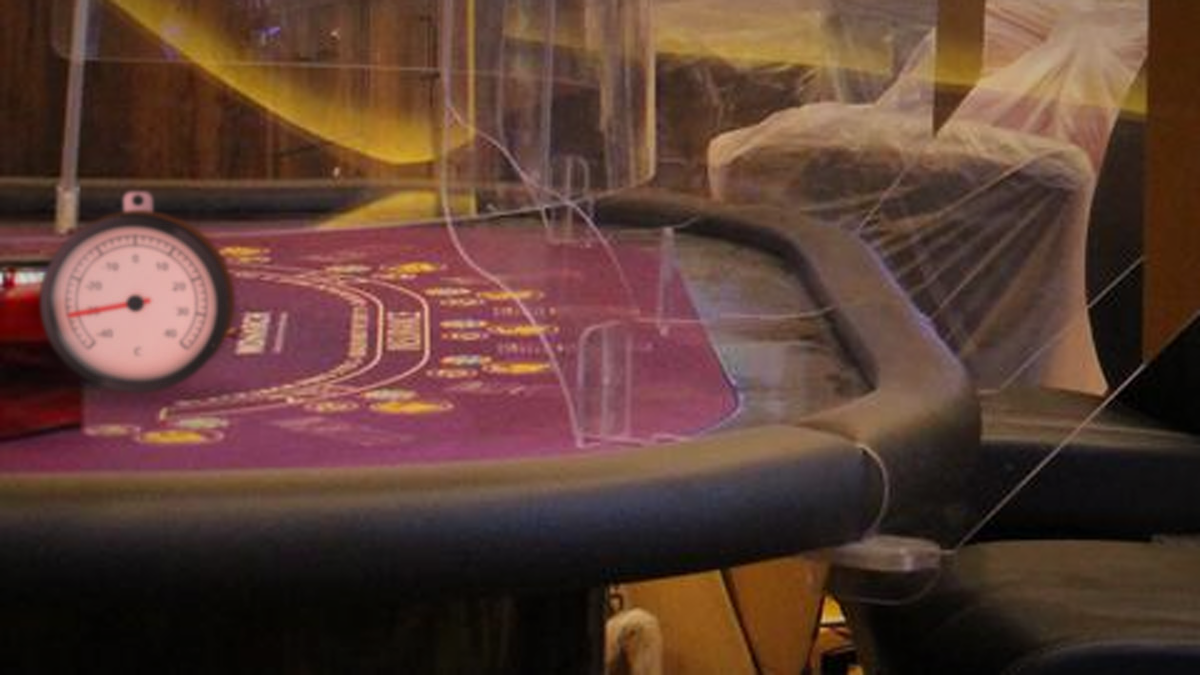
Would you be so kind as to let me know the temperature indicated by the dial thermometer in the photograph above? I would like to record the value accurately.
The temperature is -30 °C
